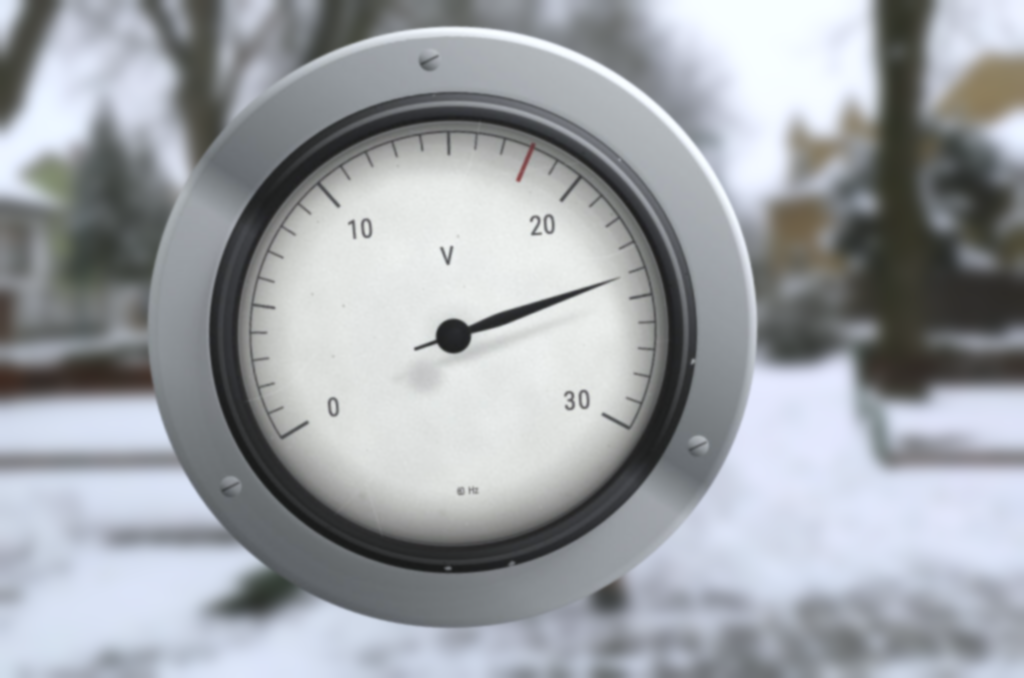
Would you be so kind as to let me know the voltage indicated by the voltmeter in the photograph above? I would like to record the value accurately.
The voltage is 24 V
